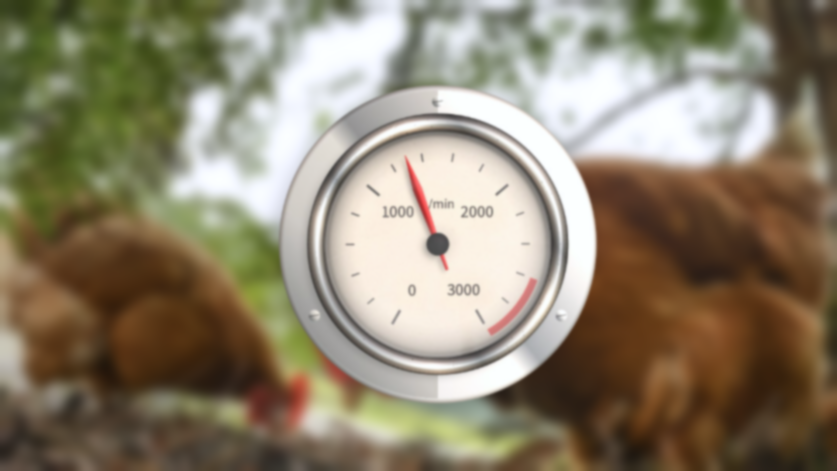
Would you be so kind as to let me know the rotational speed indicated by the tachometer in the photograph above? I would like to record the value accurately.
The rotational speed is 1300 rpm
